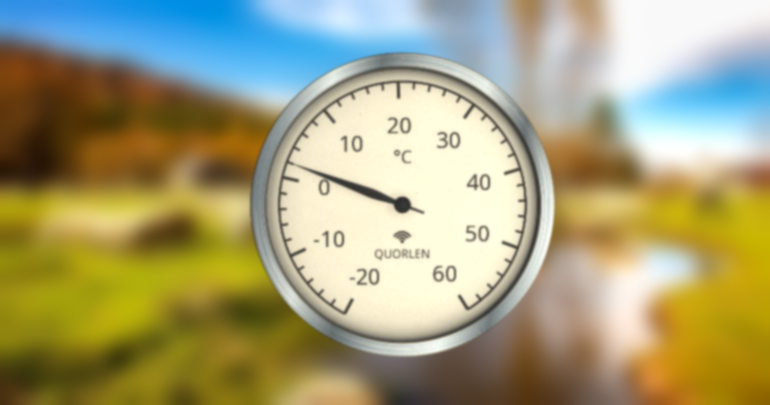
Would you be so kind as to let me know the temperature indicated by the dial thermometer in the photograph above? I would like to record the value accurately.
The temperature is 2 °C
